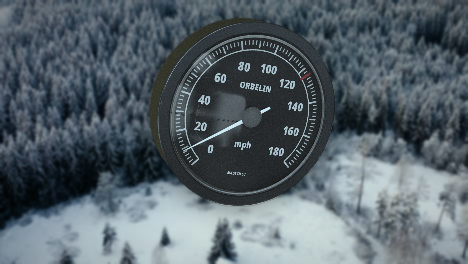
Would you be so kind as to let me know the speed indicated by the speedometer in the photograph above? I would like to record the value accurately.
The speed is 10 mph
